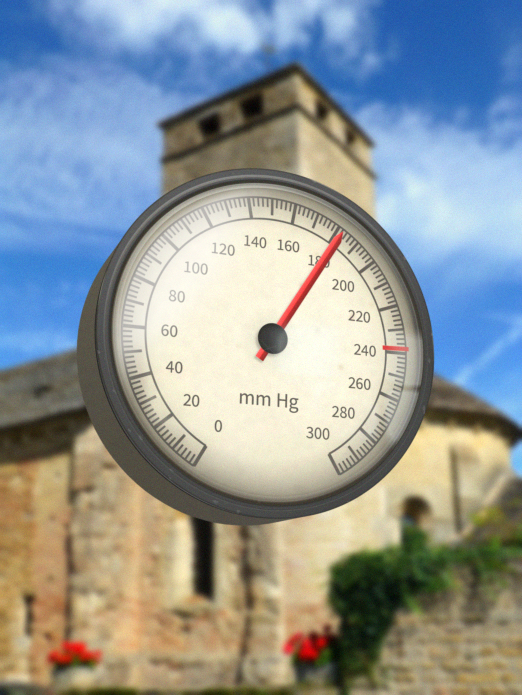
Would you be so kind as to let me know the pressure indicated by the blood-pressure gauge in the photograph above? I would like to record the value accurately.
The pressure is 182 mmHg
